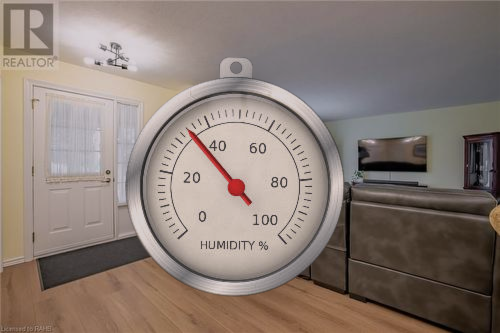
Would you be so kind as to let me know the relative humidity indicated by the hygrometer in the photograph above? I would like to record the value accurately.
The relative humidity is 34 %
